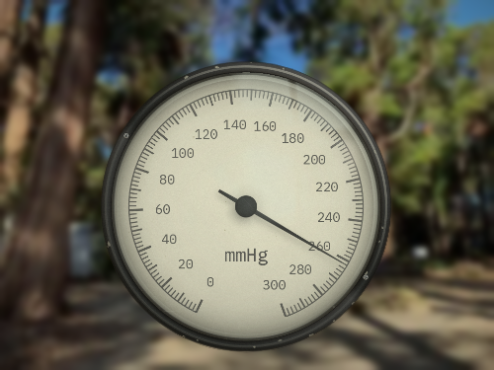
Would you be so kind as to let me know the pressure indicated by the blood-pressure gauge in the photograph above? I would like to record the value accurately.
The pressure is 262 mmHg
